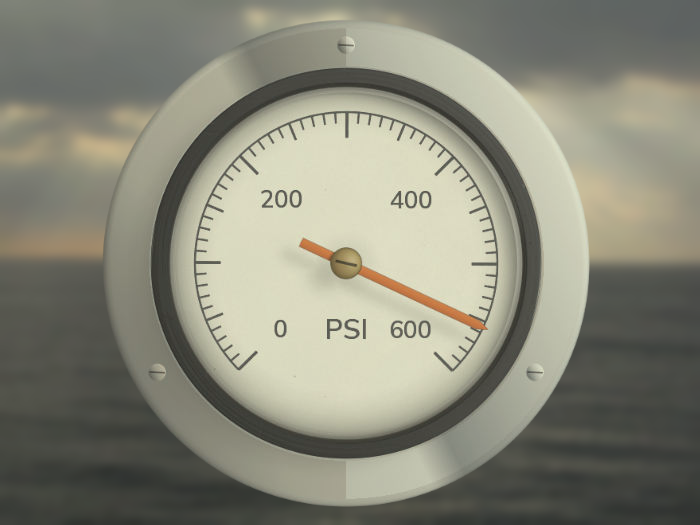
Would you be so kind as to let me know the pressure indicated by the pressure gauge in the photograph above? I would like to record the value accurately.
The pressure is 555 psi
